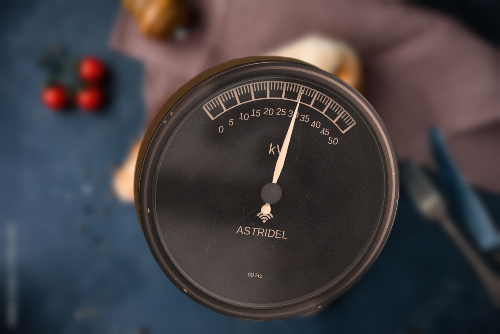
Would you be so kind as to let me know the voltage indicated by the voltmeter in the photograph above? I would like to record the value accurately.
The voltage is 30 kV
